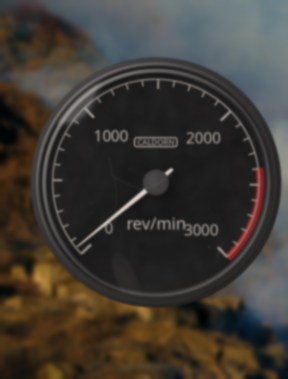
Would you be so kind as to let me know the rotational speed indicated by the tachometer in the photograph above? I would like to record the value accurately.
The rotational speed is 50 rpm
